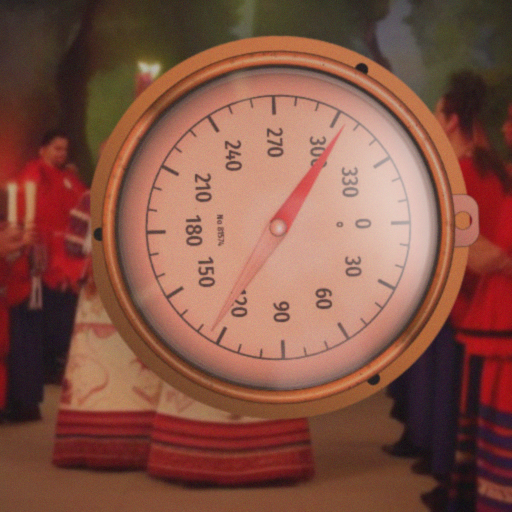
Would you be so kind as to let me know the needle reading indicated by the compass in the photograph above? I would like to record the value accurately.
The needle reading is 305 °
